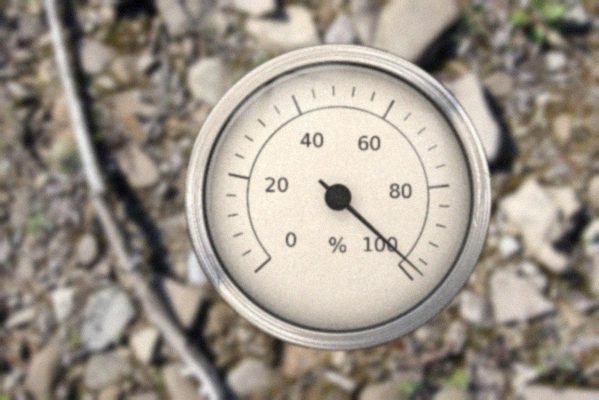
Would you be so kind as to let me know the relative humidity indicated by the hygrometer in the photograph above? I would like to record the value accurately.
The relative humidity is 98 %
